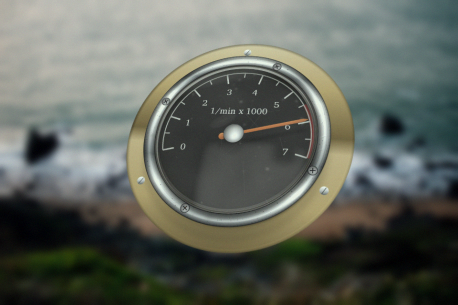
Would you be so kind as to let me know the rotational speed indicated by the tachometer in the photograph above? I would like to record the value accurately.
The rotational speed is 6000 rpm
